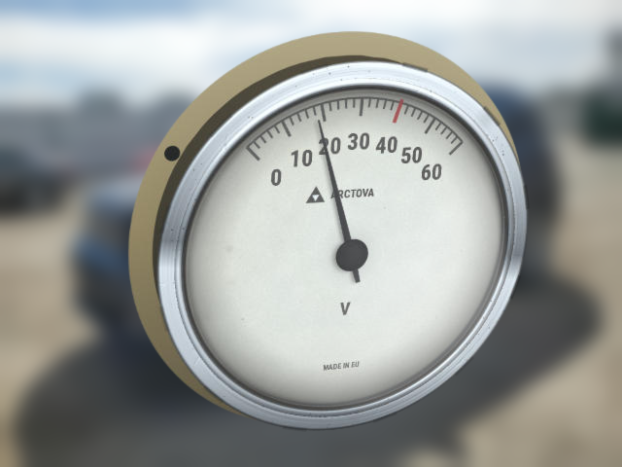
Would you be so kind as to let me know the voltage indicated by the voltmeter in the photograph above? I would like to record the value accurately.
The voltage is 18 V
